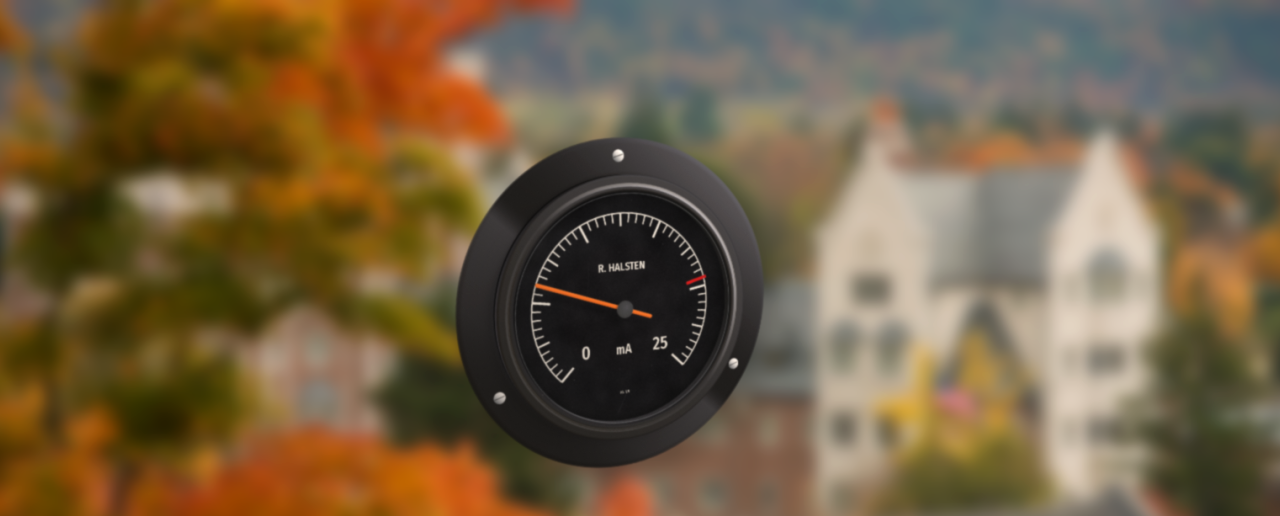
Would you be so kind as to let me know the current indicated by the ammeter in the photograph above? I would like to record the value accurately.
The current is 6 mA
